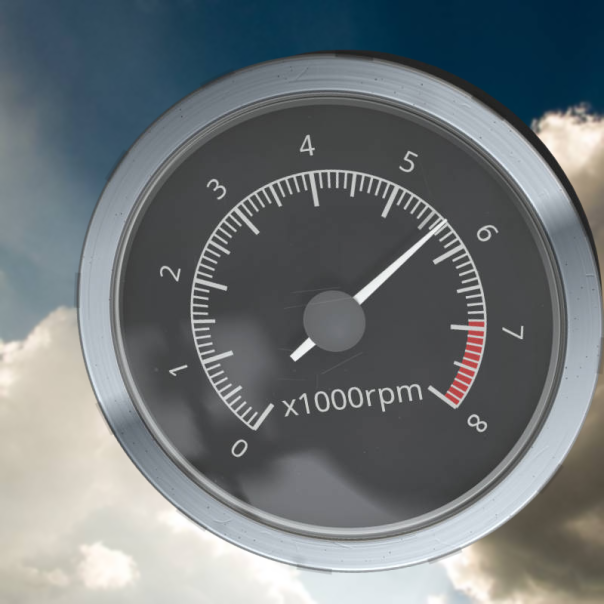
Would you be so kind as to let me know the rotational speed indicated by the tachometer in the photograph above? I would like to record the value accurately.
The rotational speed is 5650 rpm
